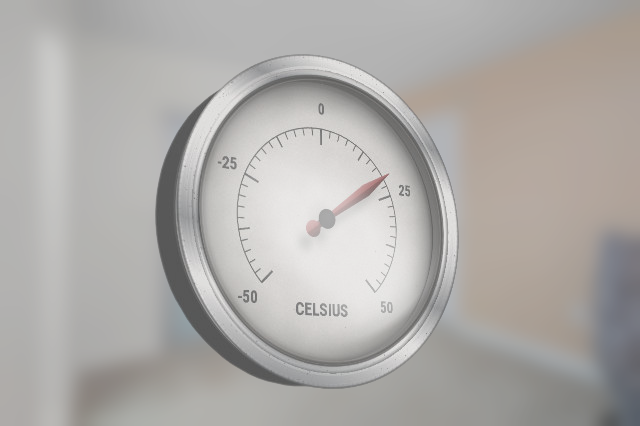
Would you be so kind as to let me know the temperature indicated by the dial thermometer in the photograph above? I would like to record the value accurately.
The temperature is 20 °C
